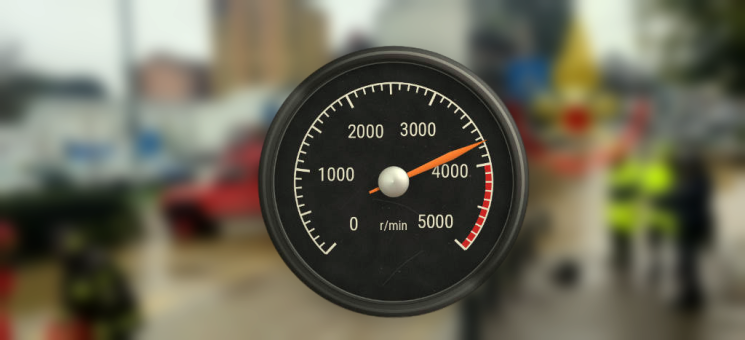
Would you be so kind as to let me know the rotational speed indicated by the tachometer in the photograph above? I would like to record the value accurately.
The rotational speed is 3750 rpm
